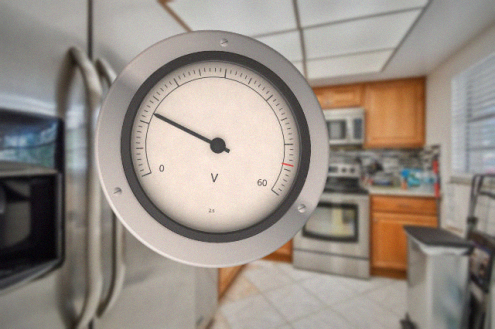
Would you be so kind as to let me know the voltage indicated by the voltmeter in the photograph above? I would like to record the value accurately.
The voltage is 12 V
